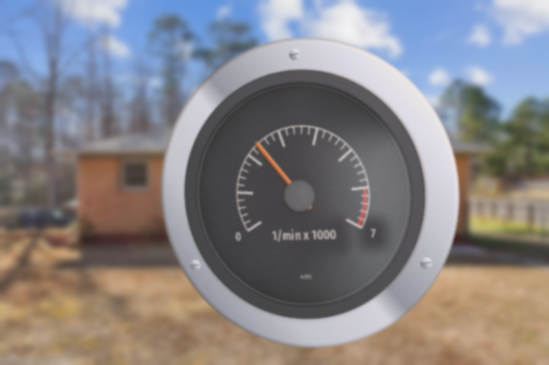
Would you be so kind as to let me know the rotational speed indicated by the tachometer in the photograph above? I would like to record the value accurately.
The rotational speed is 2400 rpm
